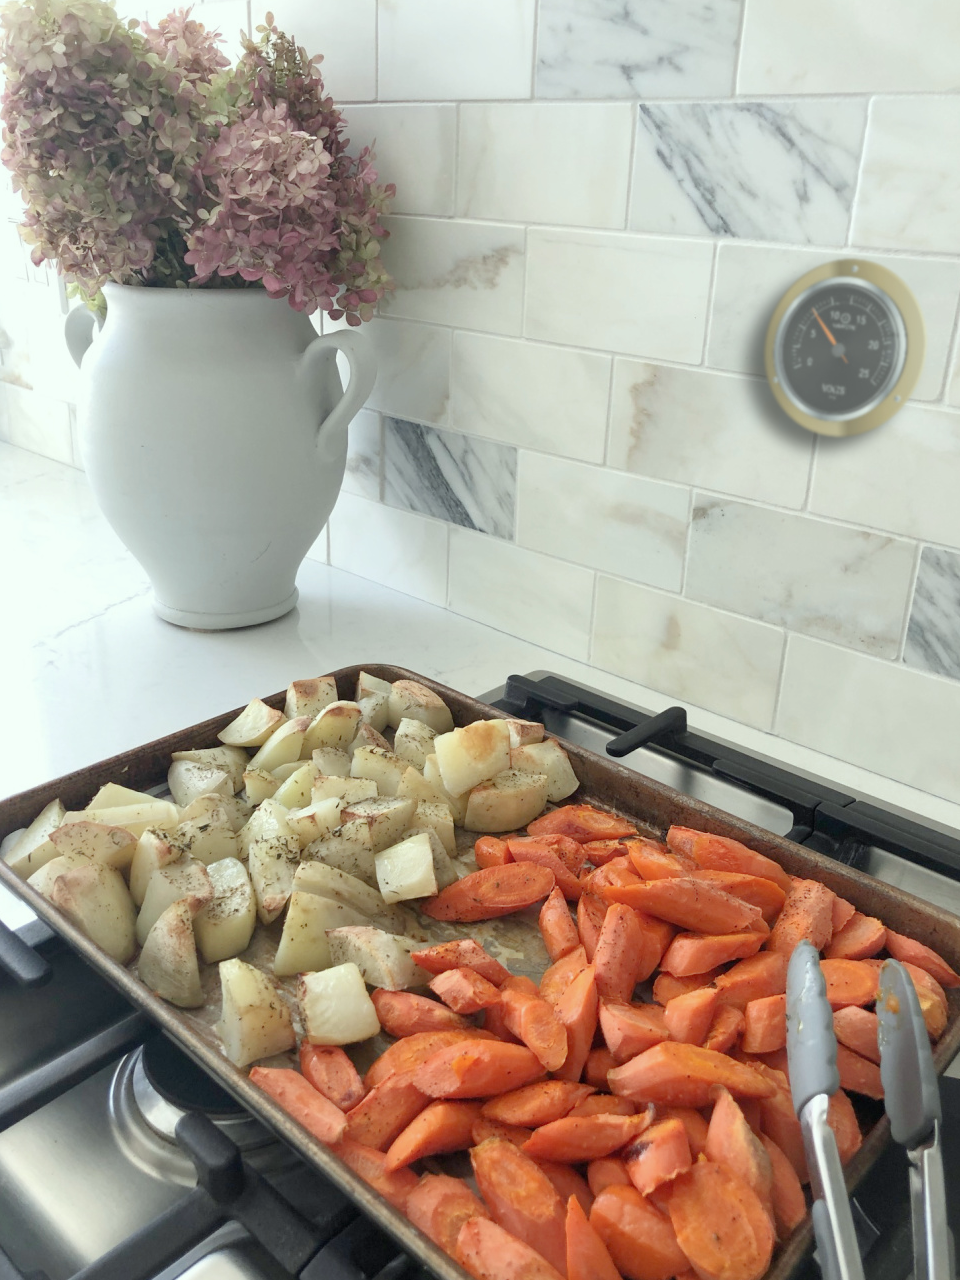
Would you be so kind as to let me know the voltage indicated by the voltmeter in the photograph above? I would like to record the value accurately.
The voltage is 7.5 V
